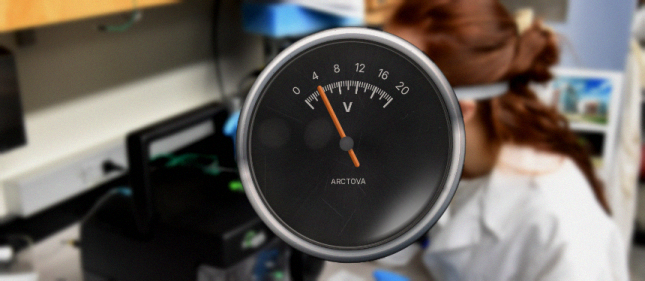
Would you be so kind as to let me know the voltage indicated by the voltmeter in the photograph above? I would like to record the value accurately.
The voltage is 4 V
